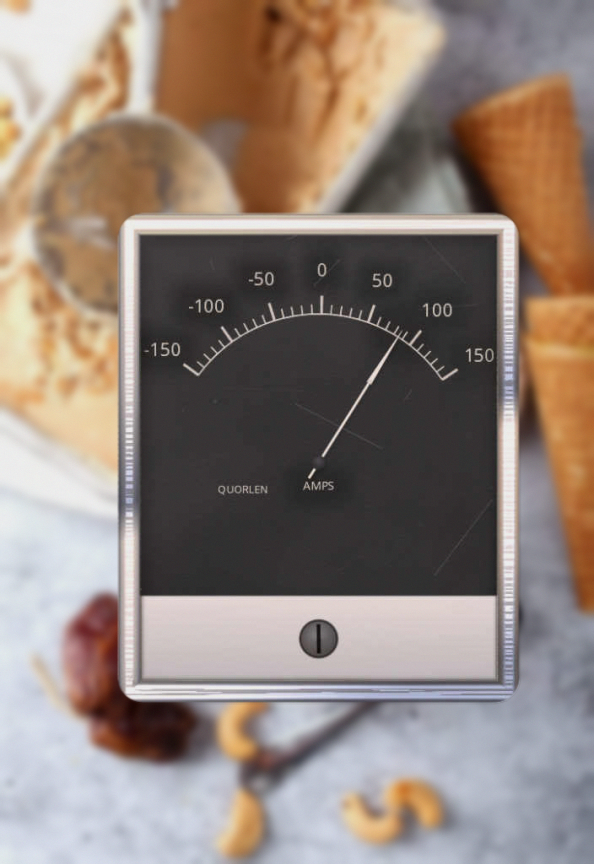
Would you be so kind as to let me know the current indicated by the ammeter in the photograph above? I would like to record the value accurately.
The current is 85 A
